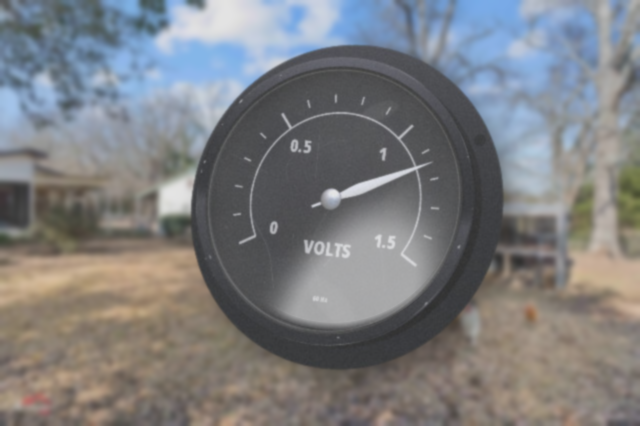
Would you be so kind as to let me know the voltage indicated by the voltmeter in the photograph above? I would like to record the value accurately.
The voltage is 1.15 V
